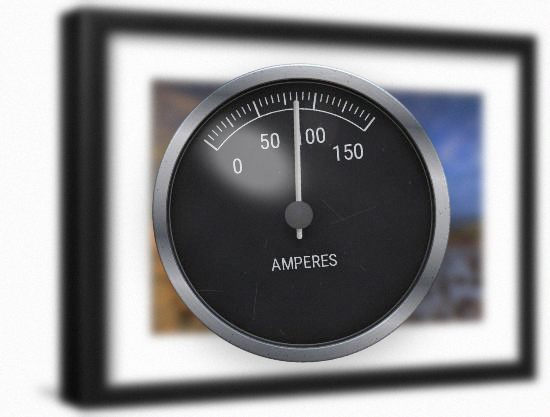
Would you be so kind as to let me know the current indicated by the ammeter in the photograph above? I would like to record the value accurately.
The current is 85 A
